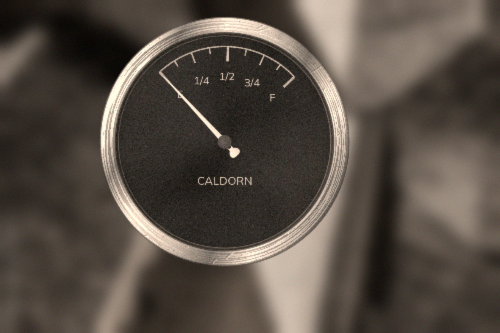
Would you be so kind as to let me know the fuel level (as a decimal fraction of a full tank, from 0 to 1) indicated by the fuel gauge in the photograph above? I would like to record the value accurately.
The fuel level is 0
